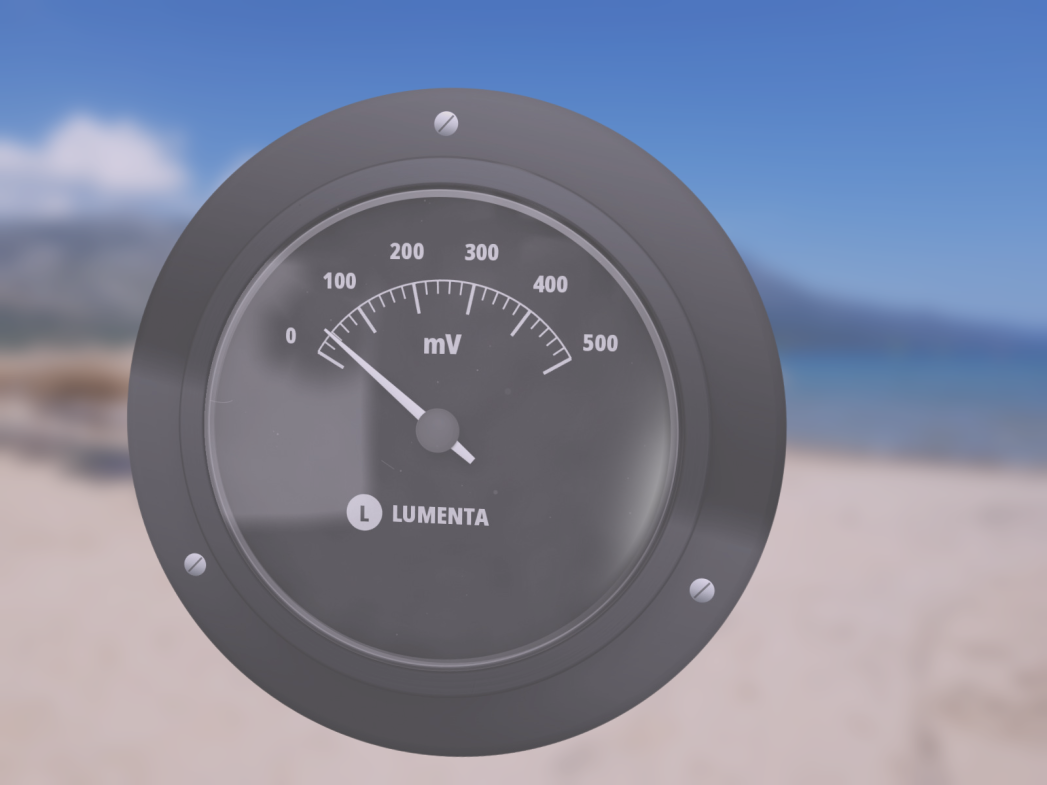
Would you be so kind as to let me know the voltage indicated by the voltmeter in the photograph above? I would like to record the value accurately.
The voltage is 40 mV
